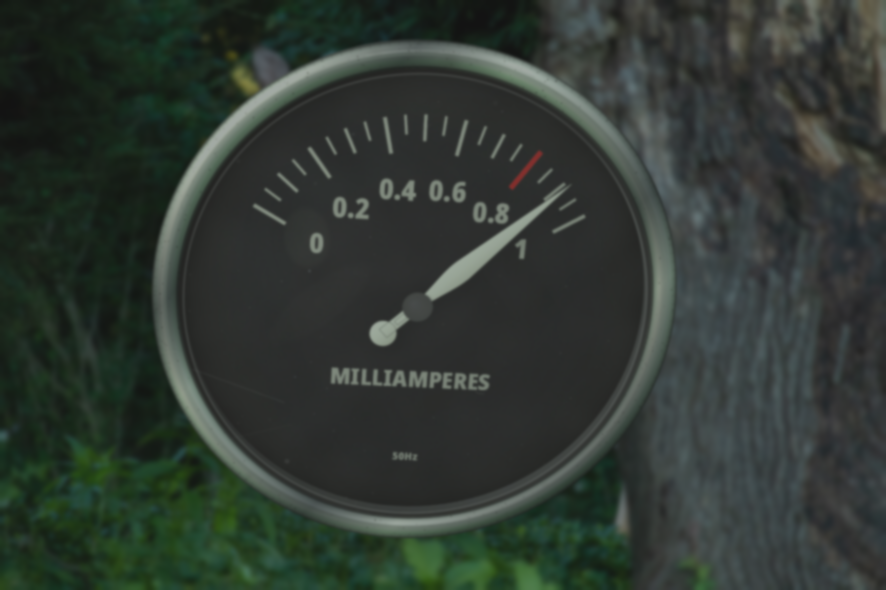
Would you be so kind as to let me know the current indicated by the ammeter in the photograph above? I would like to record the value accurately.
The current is 0.9 mA
